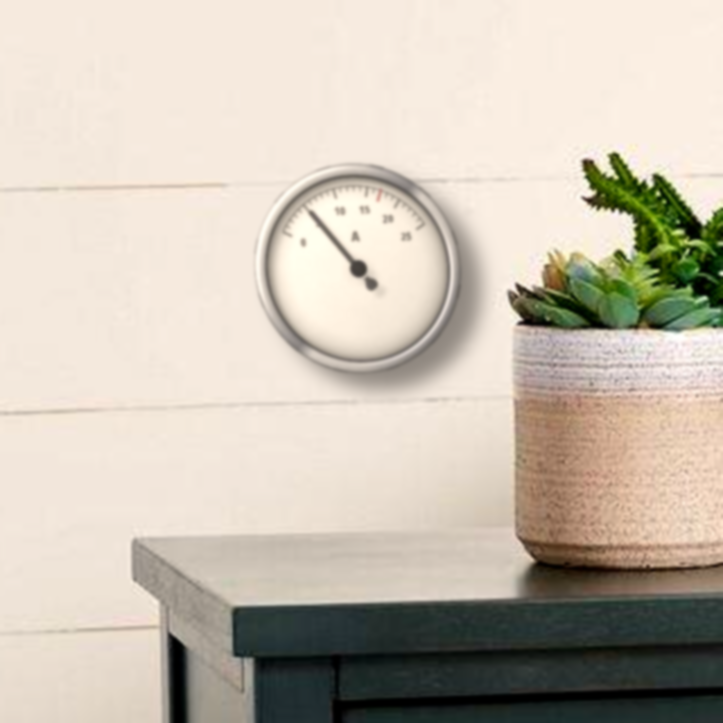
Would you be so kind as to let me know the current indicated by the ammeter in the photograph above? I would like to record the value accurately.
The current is 5 A
